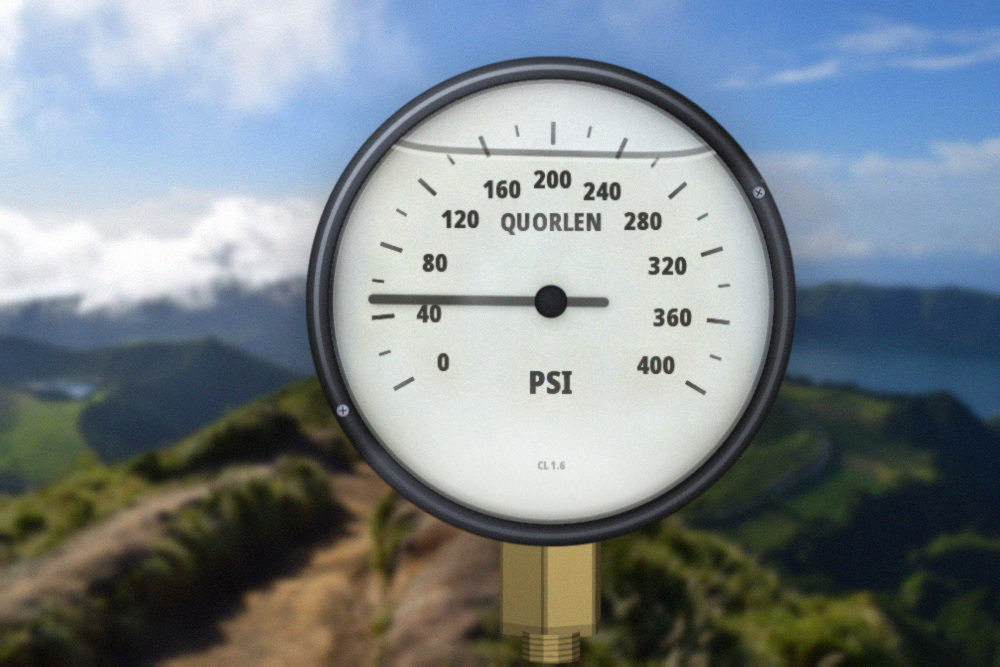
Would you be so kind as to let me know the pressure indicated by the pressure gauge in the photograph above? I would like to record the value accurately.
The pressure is 50 psi
